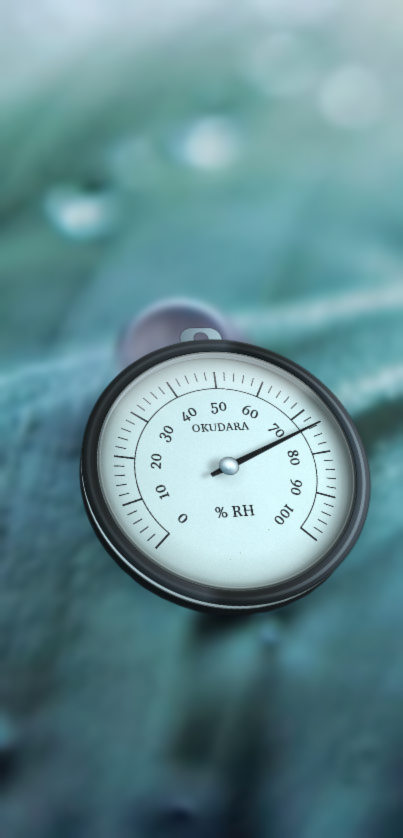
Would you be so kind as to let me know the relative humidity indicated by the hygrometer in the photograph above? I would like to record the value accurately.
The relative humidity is 74 %
